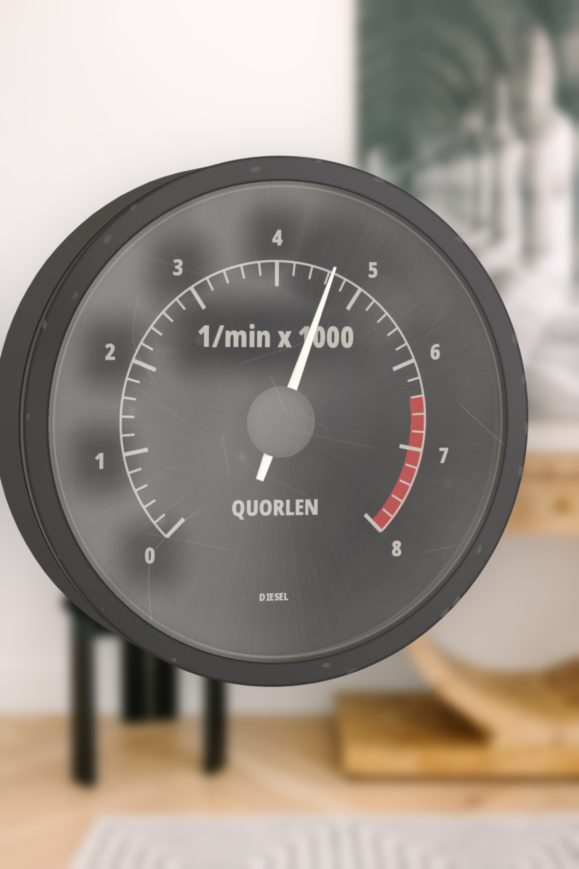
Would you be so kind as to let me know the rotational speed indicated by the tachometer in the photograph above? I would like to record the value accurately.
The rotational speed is 4600 rpm
